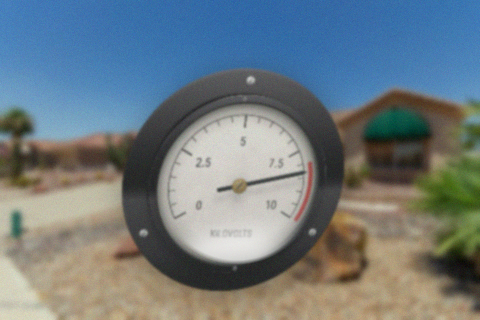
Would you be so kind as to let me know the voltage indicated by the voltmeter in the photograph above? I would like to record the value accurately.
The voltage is 8.25 kV
